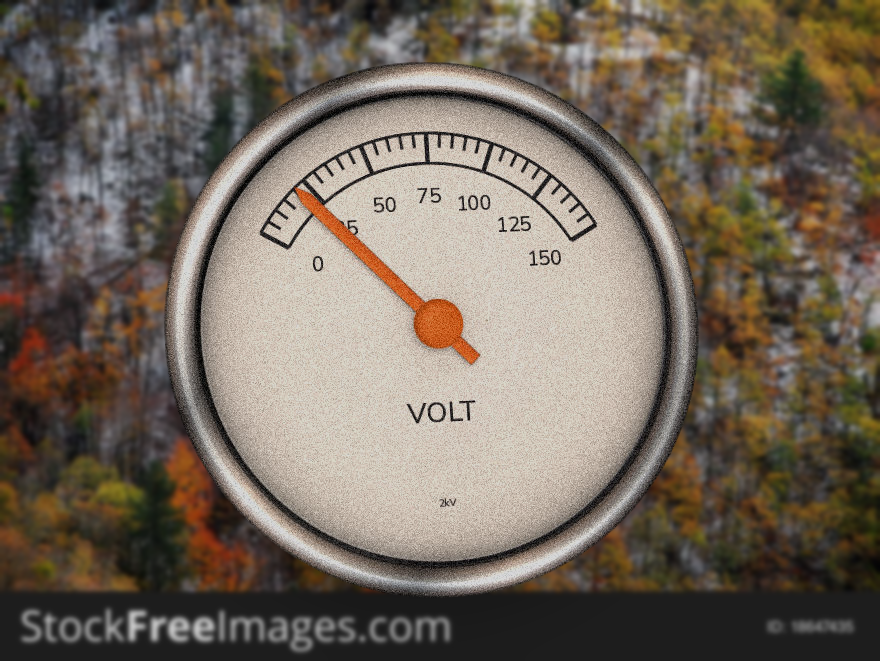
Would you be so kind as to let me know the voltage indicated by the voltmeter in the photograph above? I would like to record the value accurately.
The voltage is 20 V
